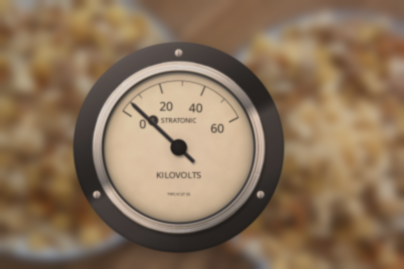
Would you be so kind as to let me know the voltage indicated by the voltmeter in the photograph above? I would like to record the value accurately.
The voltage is 5 kV
